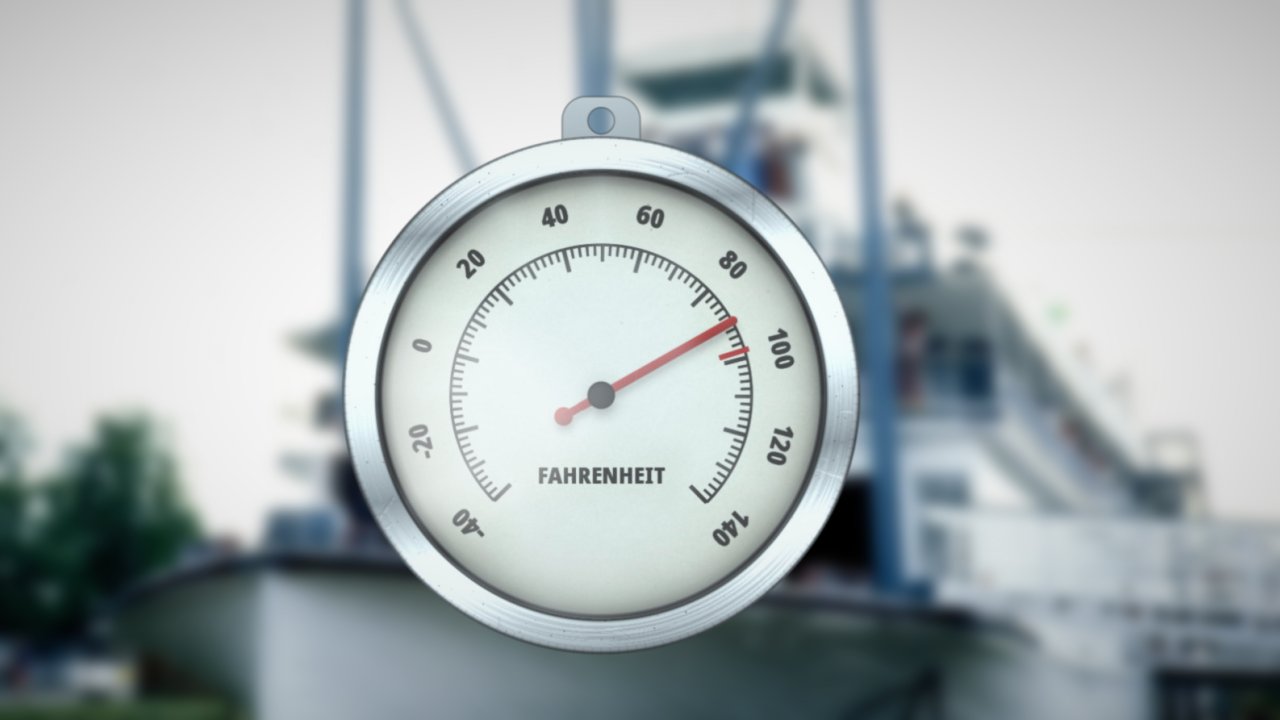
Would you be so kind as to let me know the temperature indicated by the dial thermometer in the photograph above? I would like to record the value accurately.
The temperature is 90 °F
